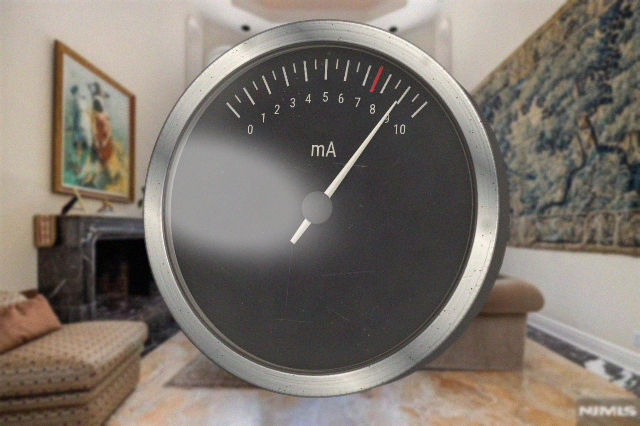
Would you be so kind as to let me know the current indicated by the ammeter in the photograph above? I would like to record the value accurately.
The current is 9 mA
